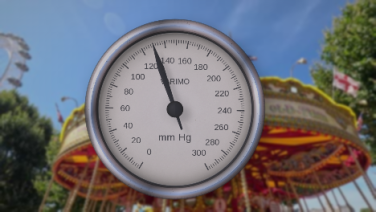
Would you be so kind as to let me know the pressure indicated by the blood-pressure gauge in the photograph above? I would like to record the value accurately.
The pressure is 130 mmHg
